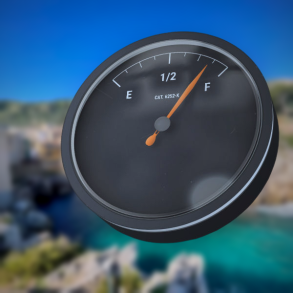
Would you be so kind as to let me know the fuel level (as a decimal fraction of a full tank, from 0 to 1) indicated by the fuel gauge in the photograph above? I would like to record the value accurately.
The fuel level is 0.875
